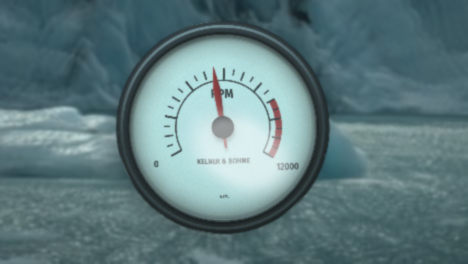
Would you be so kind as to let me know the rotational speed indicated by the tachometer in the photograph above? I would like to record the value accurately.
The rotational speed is 5500 rpm
